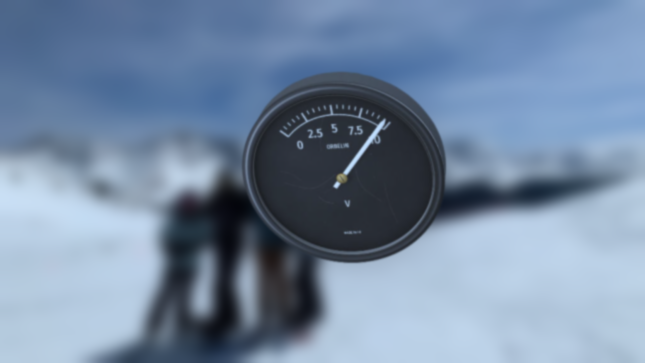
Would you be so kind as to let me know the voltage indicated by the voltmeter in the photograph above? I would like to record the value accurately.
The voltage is 9.5 V
